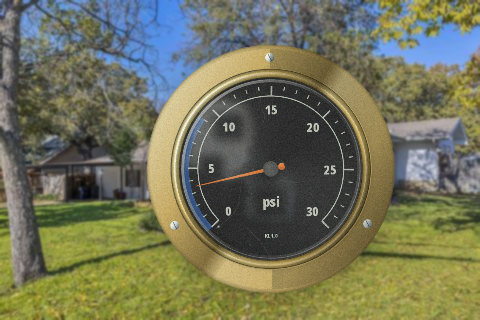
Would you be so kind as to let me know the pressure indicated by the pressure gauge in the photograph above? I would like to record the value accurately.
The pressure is 3.5 psi
